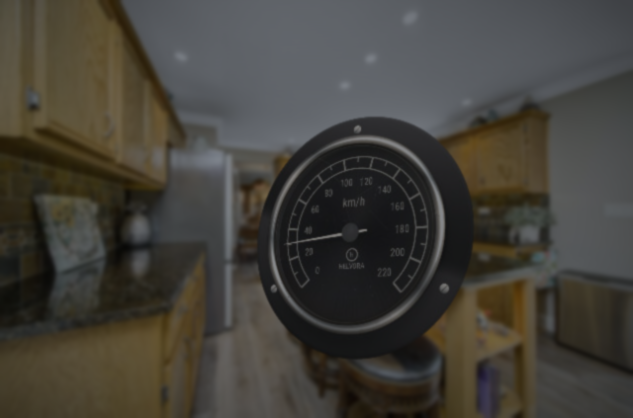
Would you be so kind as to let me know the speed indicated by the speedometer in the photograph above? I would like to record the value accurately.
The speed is 30 km/h
